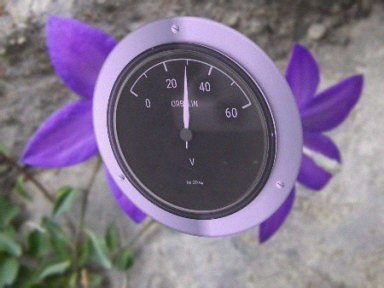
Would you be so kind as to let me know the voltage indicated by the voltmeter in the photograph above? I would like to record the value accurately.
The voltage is 30 V
